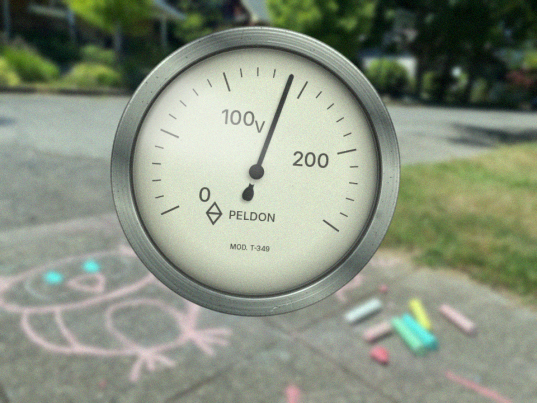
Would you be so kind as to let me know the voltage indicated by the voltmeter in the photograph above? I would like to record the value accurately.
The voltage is 140 V
